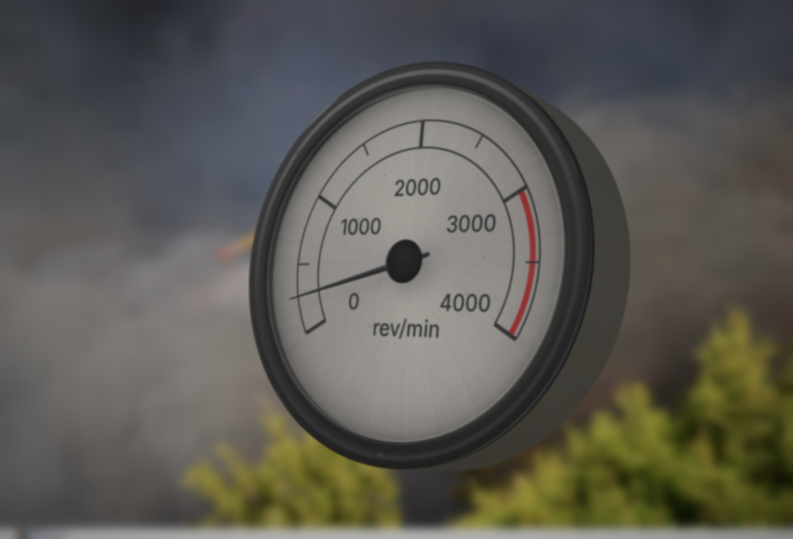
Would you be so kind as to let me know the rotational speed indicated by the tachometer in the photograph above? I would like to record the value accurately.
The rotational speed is 250 rpm
